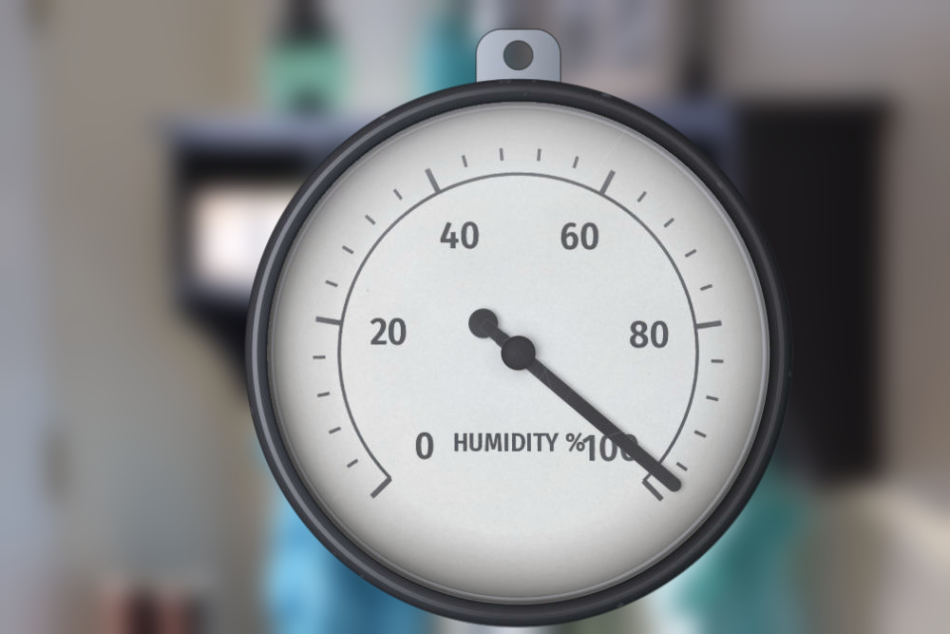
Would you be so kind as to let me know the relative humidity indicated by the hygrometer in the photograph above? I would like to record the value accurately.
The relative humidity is 98 %
